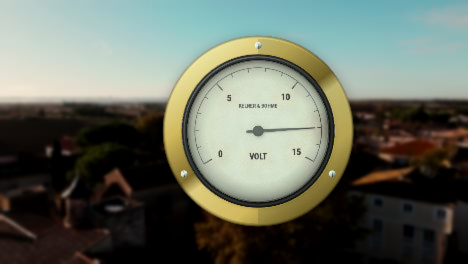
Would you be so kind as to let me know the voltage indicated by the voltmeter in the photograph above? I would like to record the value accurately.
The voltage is 13 V
